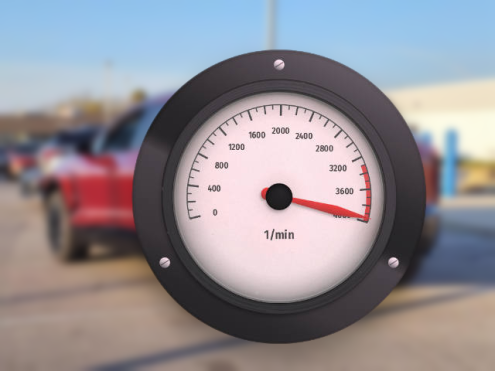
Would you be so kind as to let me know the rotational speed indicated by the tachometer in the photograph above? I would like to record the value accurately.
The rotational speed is 3950 rpm
